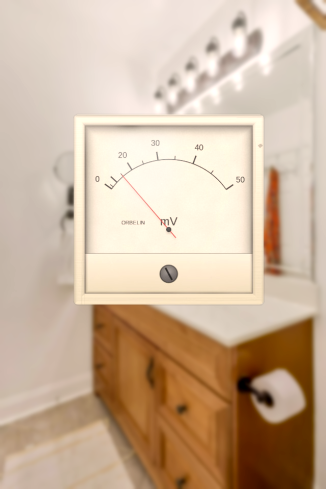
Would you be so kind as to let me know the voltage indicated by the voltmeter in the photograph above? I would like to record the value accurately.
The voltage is 15 mV
